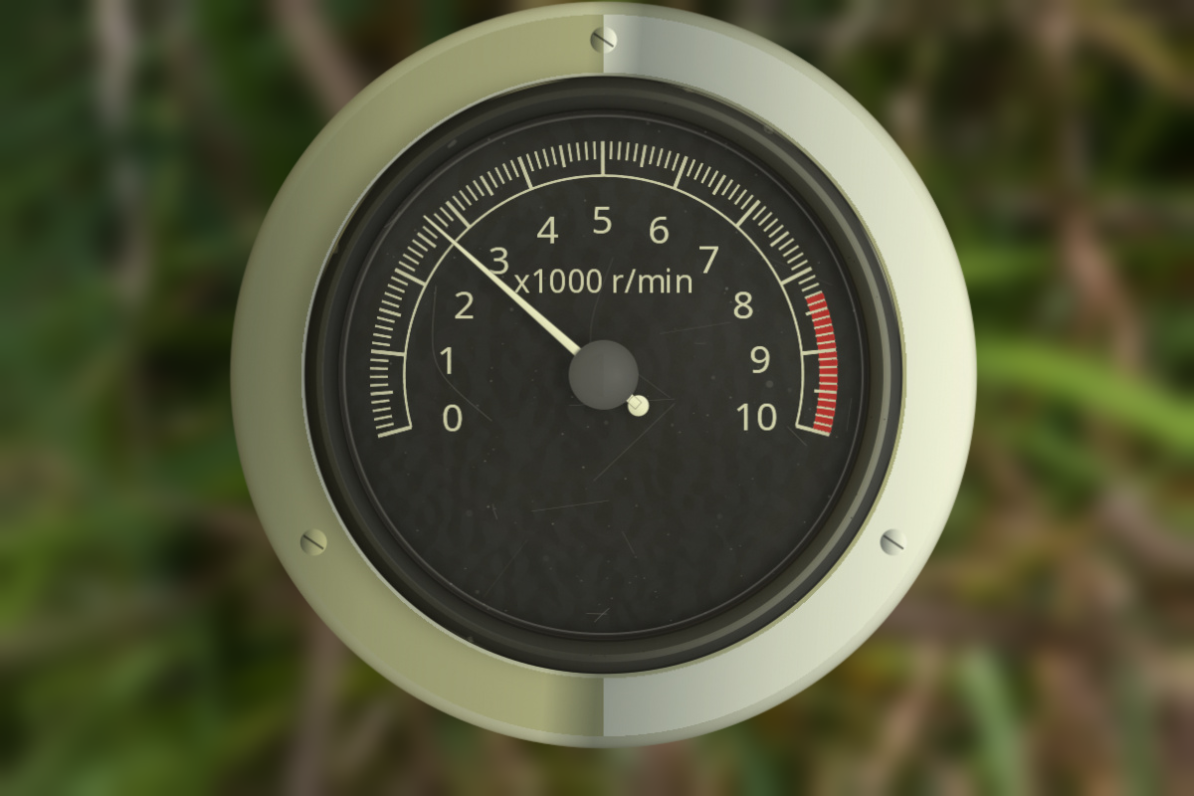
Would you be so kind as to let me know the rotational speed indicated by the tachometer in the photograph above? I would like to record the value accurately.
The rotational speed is 2700 rpm
